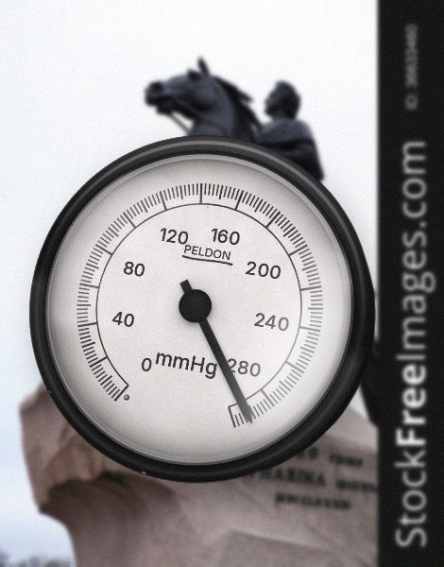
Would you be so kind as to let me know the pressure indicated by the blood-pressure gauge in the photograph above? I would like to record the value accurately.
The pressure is 292 mmHg
